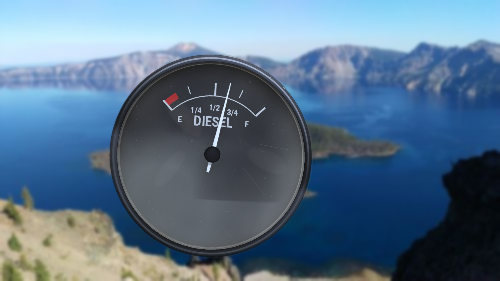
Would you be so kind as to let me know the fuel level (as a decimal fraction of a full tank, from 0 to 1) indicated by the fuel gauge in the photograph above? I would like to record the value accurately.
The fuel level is 0.625
